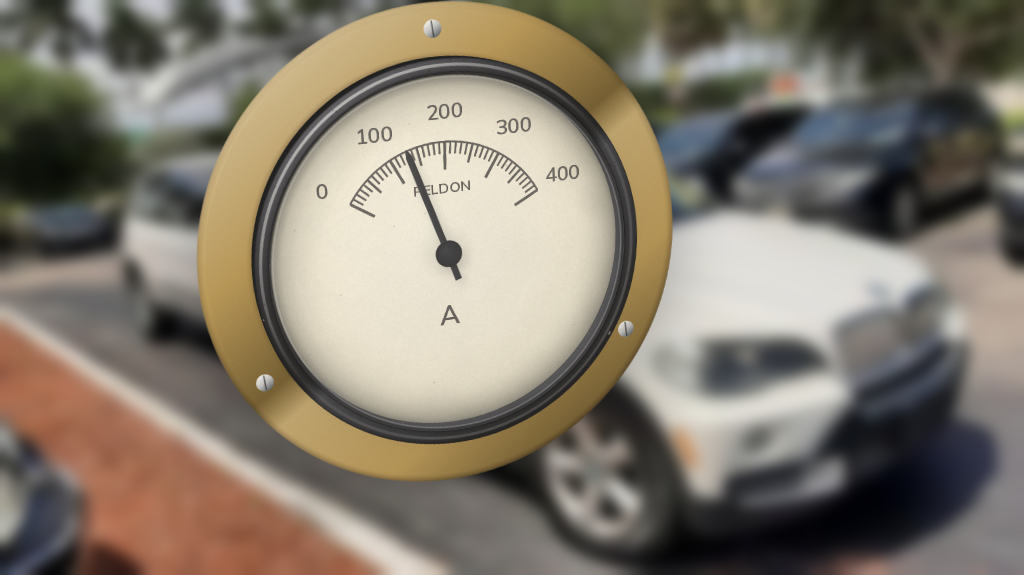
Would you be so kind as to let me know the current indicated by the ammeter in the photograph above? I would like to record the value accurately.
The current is 130 A
